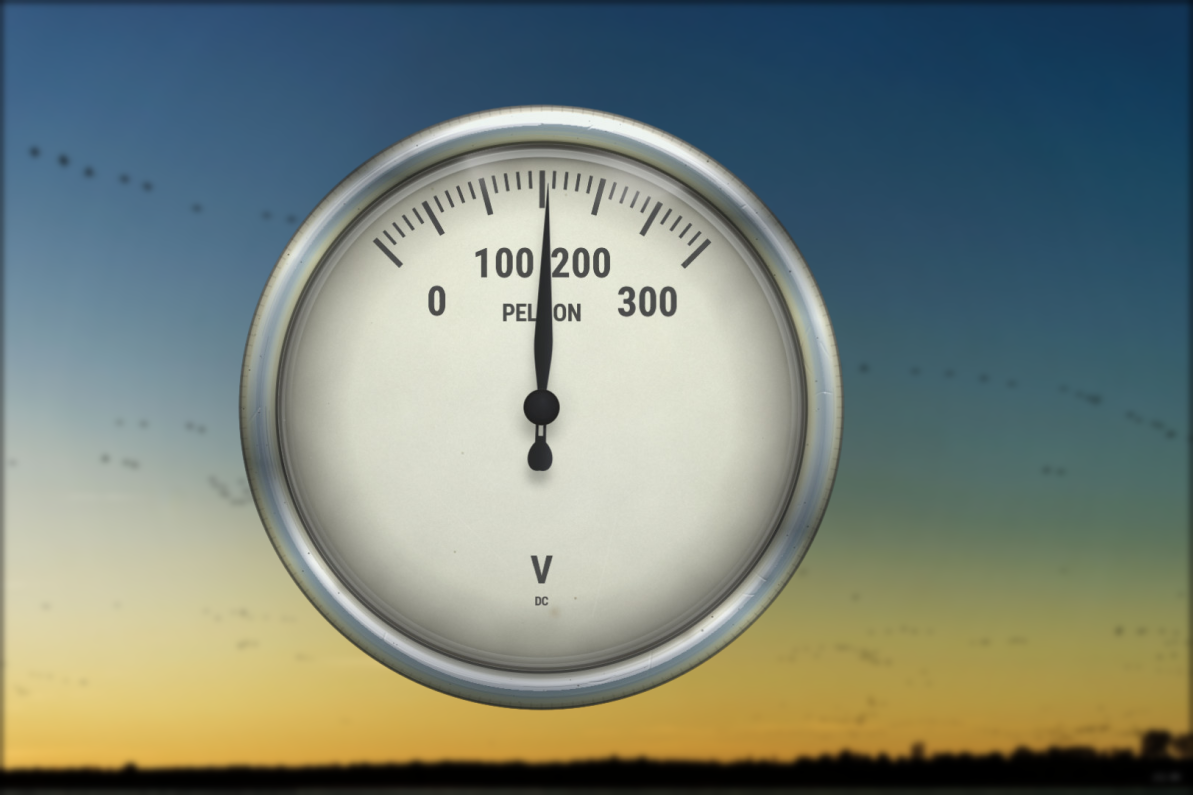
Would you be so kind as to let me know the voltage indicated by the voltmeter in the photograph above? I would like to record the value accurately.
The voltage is 155 V
